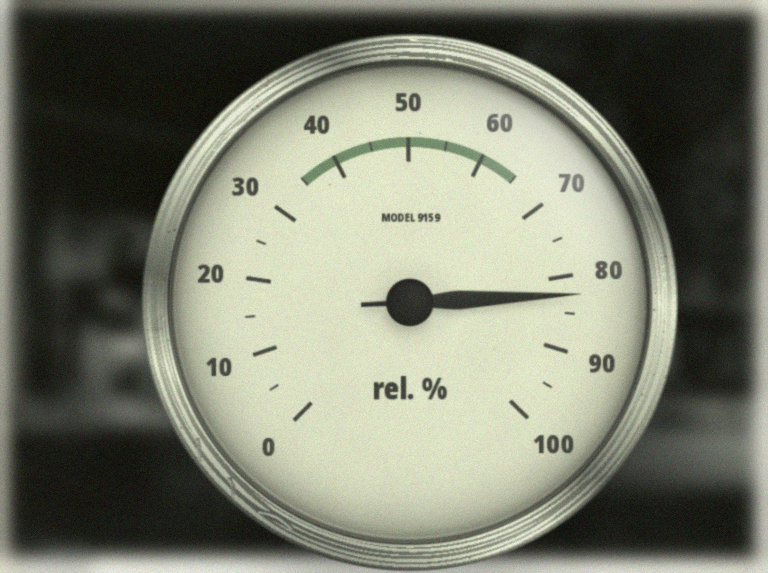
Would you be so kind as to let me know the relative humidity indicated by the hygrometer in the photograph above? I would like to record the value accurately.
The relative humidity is 82.5 %
